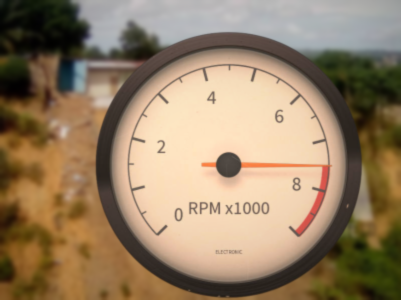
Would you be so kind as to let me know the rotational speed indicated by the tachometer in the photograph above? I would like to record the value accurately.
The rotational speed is 7500 rpm
